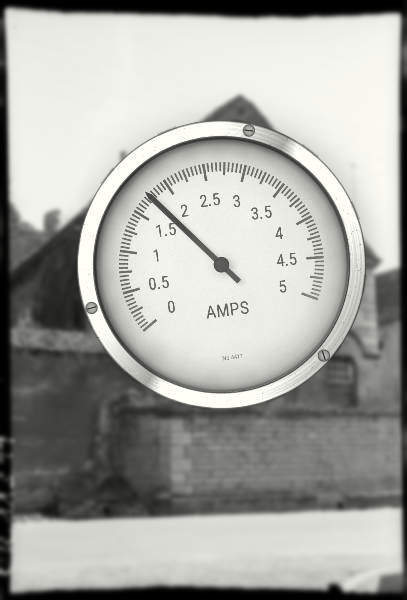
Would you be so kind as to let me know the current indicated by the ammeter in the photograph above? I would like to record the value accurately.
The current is 1.75 A
